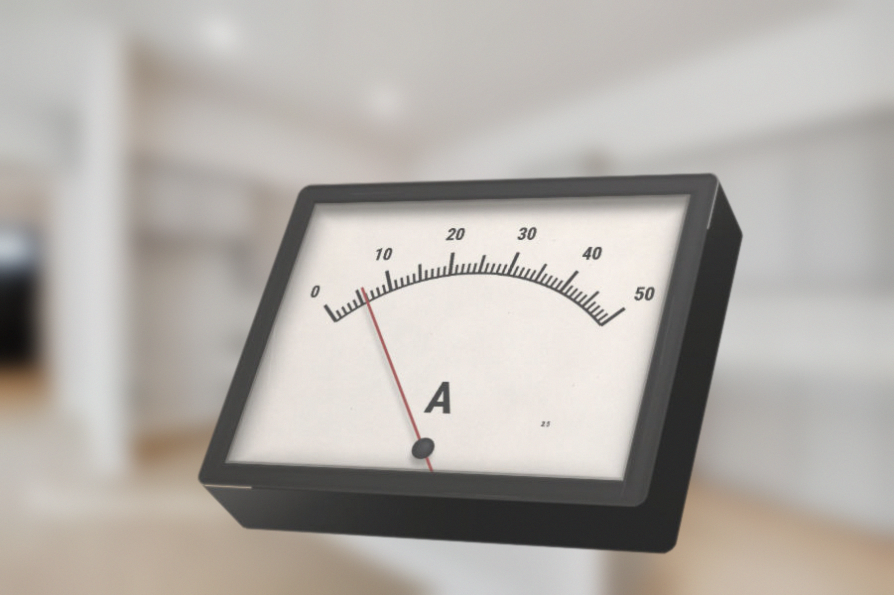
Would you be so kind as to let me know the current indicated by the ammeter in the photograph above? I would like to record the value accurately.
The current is 6 A
